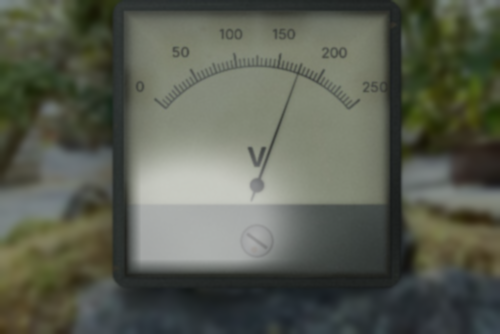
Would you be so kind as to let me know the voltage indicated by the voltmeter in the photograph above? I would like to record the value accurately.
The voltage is 175 V
